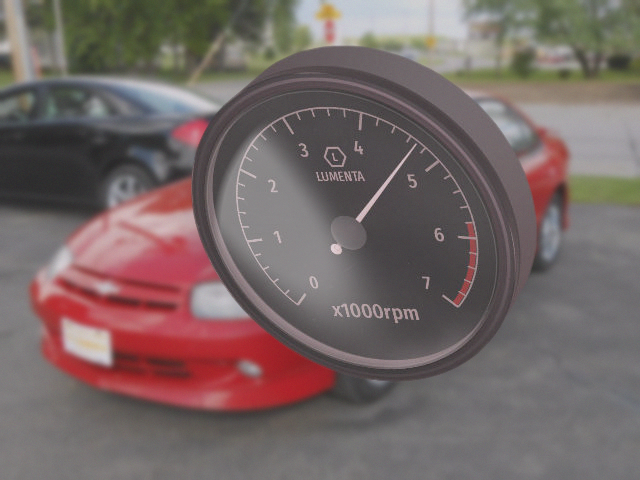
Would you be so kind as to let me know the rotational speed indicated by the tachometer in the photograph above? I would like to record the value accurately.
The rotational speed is 4700 rpm
